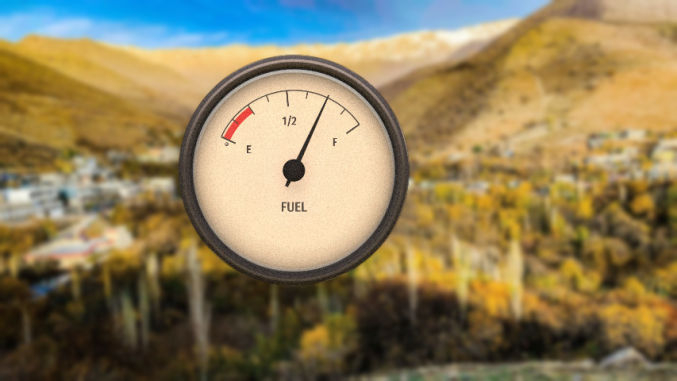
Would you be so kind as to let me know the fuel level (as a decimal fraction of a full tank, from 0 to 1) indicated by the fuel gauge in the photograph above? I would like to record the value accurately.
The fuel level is 0.75
